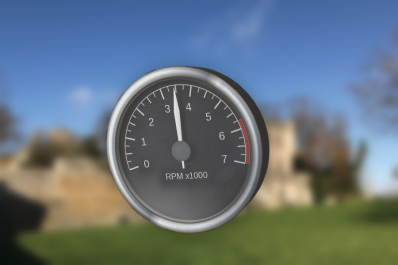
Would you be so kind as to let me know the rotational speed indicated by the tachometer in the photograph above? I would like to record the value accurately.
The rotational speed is 3500 rpm
